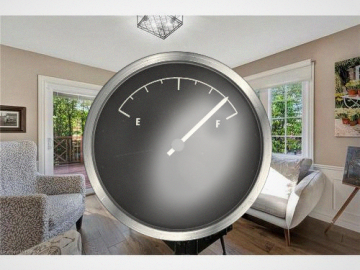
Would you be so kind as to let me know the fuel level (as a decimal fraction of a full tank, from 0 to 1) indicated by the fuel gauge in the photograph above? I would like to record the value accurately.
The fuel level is 0.875
